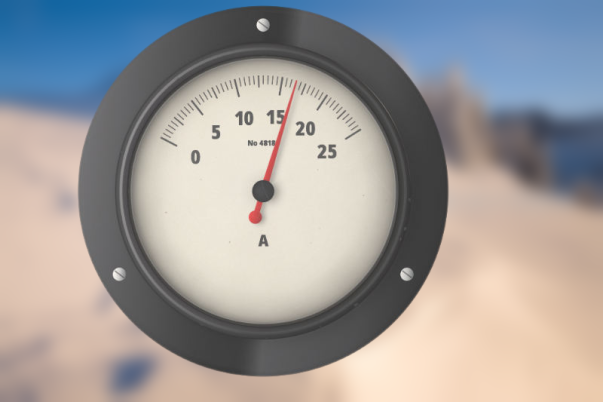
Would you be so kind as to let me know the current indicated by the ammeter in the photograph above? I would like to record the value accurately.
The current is 16.5 A
